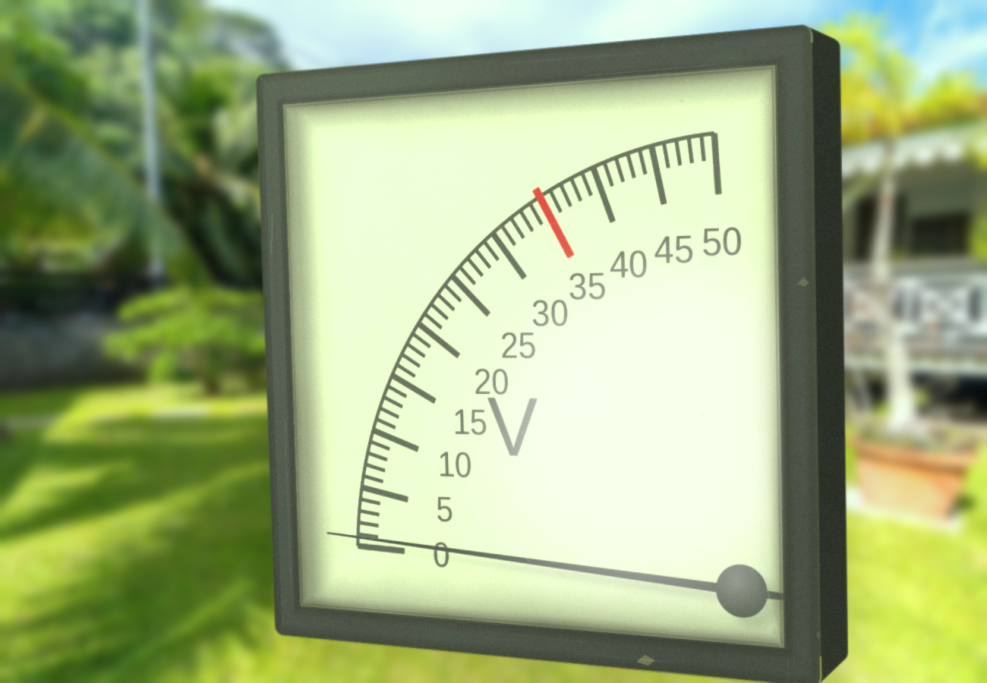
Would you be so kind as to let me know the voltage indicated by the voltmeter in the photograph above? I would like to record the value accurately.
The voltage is 1 V
